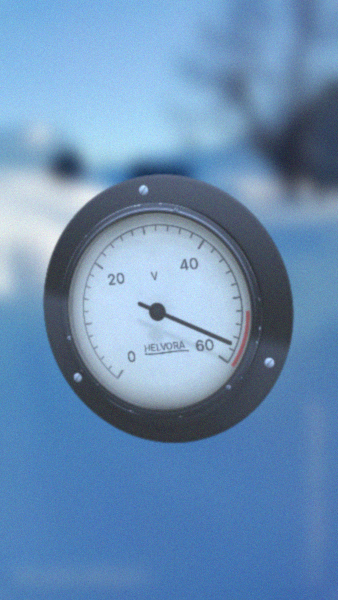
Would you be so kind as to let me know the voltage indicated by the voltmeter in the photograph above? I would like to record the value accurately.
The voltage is 57 V
